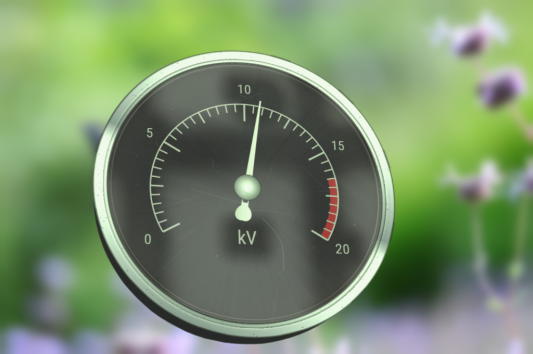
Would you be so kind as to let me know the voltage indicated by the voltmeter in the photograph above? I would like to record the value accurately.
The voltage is 10.75 kV
